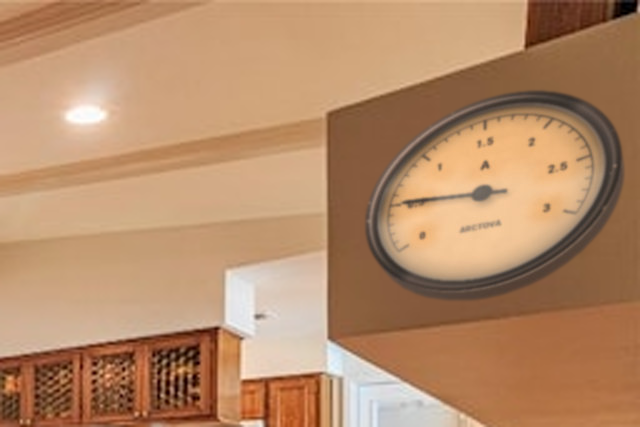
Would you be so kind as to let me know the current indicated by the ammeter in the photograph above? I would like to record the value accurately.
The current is 0.5 A
